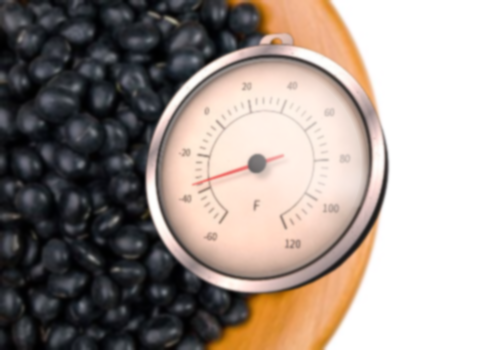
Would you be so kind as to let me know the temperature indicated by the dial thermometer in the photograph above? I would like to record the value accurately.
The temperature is -36 °F
